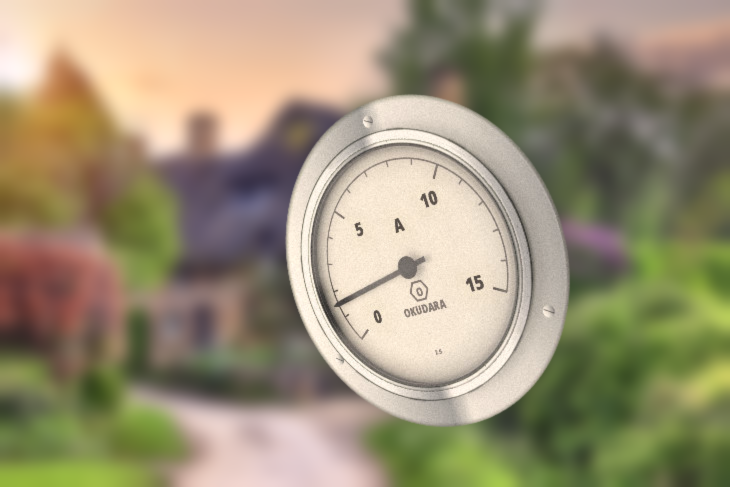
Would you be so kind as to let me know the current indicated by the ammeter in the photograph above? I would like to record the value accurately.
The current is 1.5 A
